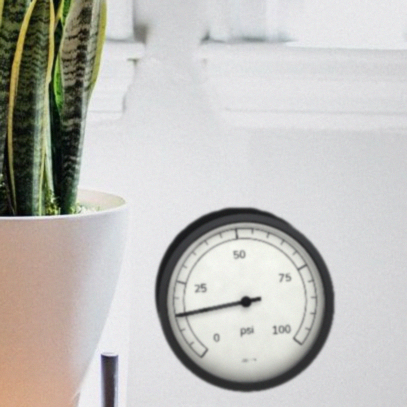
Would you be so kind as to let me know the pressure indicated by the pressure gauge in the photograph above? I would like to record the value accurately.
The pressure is 15 psi
